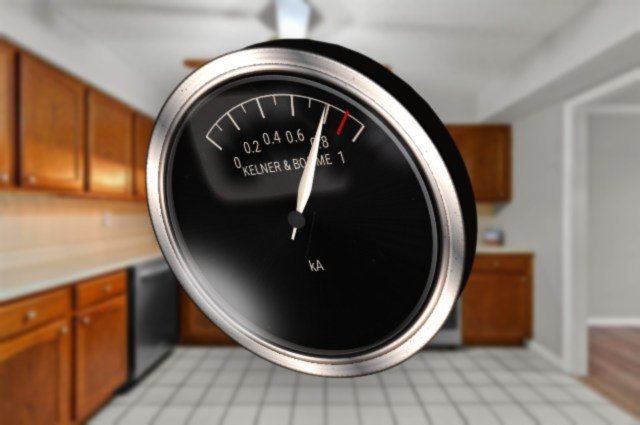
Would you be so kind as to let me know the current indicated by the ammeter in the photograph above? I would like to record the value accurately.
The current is 0.8 kA
